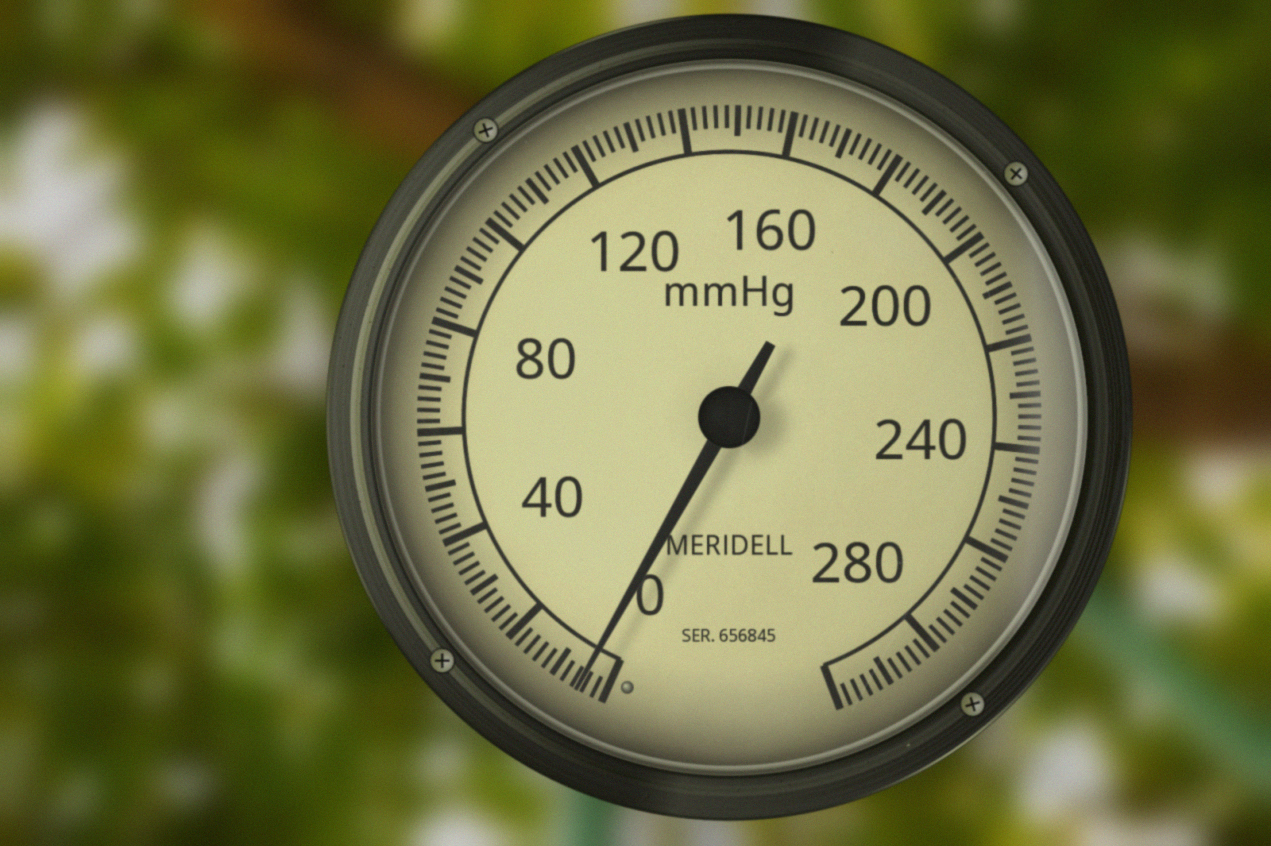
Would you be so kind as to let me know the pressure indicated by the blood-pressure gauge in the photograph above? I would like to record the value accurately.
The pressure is 5 mmHg
